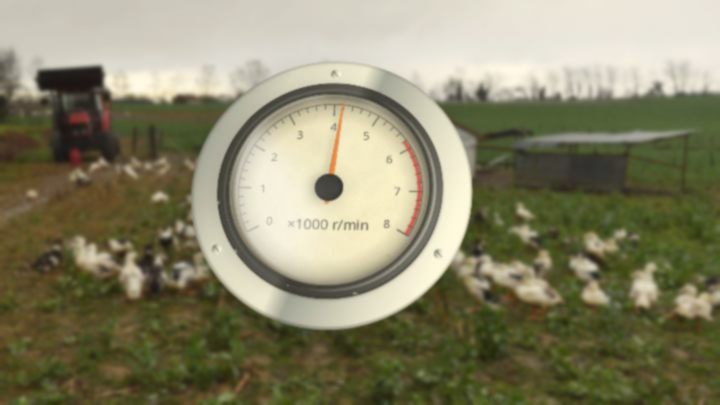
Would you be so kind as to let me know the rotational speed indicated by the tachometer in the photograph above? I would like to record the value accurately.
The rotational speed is 4200 rpm
